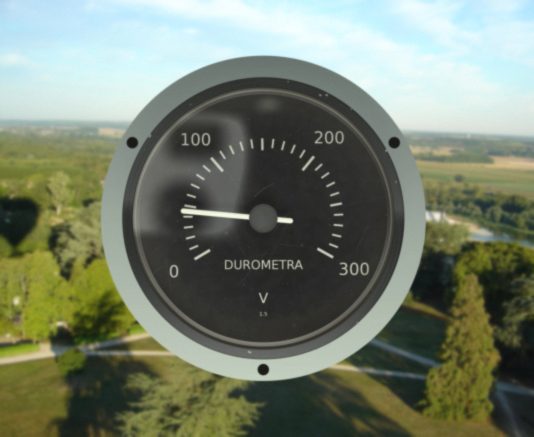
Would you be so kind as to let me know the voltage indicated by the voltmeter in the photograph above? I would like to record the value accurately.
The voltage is 45 V
